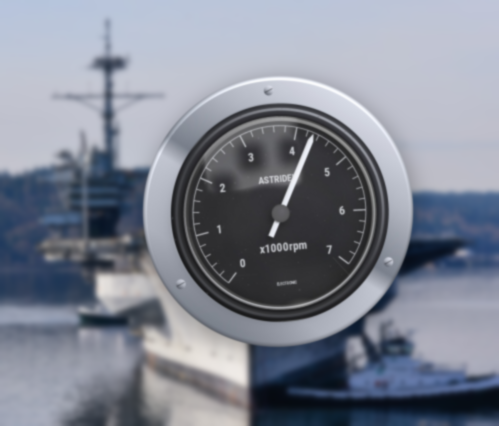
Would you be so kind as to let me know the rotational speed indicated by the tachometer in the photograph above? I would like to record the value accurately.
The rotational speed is 4300 rpm
